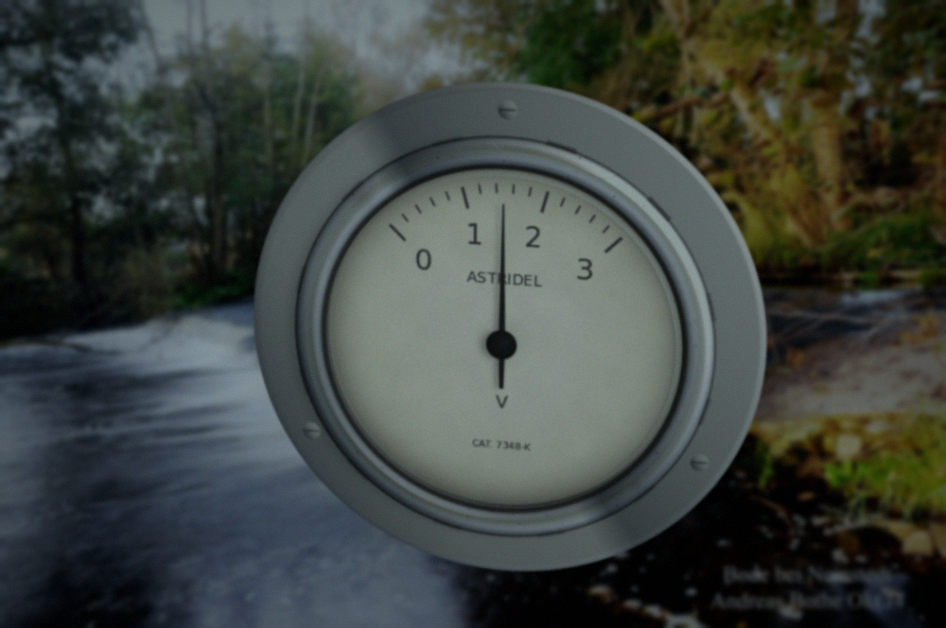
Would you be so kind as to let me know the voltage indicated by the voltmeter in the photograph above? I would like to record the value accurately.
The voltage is 1.5 V
